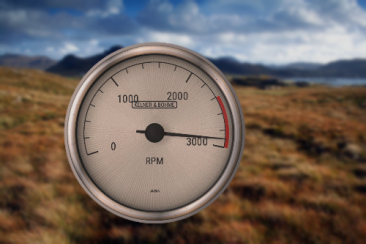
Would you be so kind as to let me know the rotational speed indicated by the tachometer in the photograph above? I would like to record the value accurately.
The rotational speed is 2900 rpm
